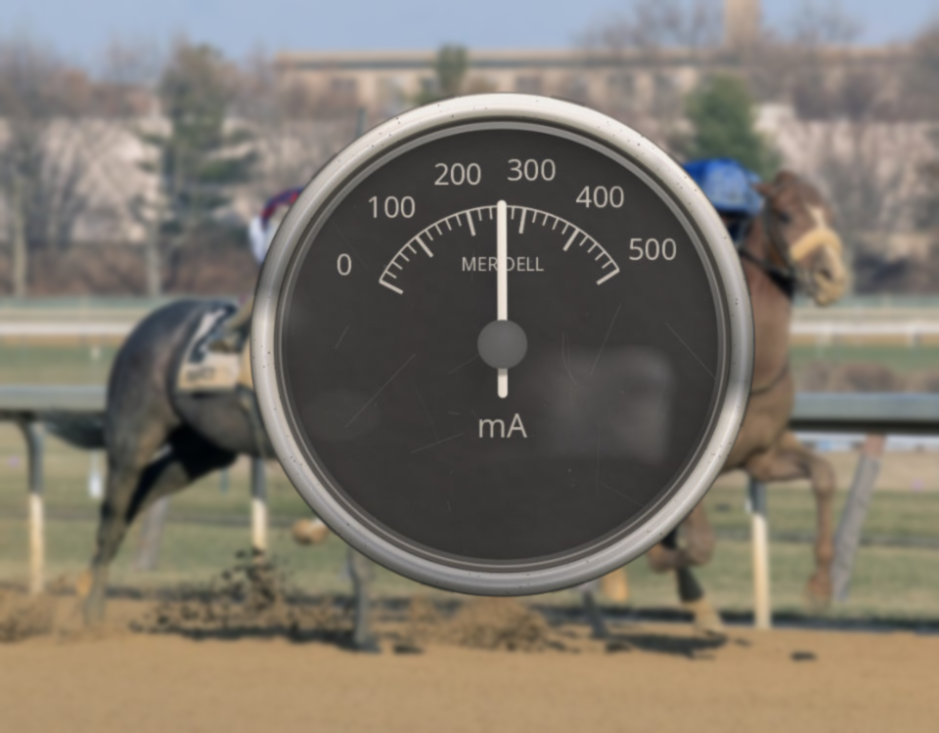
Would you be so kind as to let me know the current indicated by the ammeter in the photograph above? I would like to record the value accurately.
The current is 260 mA
